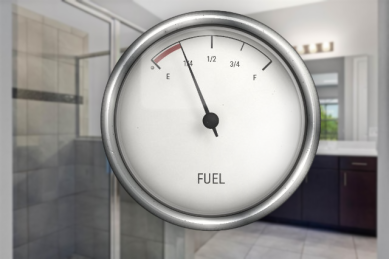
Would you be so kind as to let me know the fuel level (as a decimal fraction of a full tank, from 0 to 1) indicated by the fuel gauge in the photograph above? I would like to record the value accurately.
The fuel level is 0.25
